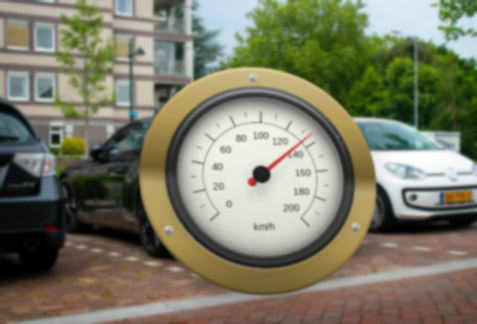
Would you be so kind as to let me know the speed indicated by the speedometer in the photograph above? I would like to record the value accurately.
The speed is 135 km/h
